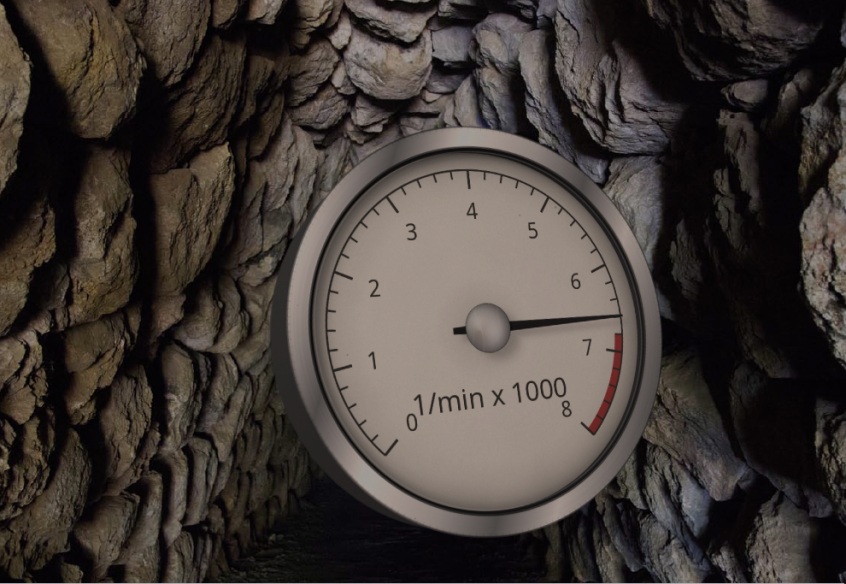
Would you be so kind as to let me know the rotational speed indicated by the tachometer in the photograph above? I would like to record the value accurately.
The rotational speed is 6600 rpm
